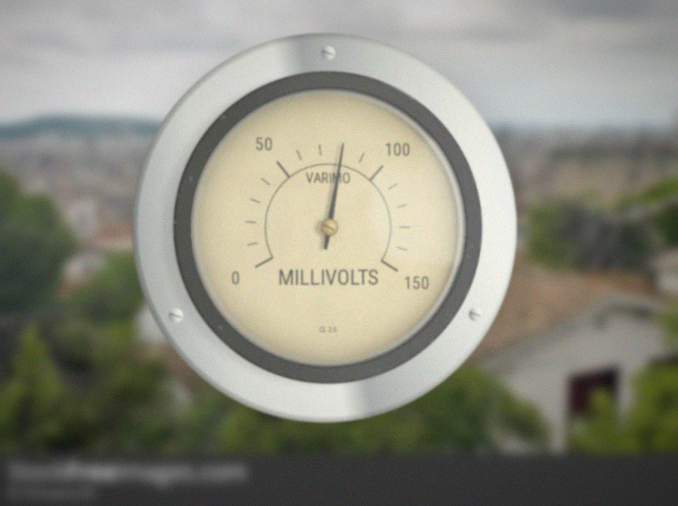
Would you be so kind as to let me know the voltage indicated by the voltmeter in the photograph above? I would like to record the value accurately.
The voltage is 80 mV
